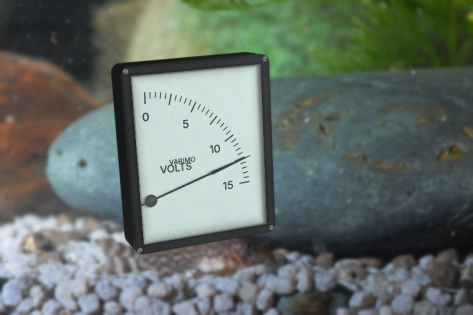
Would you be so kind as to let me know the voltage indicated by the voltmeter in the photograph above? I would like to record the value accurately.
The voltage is 12.5 V
